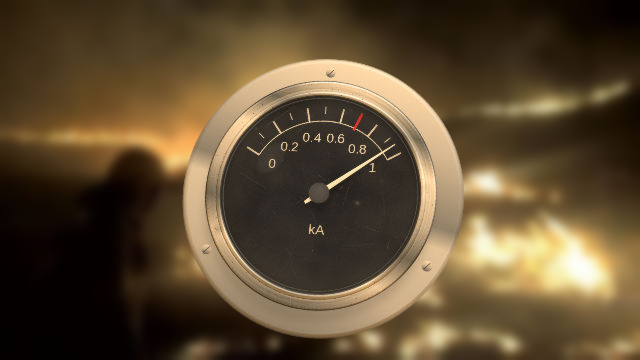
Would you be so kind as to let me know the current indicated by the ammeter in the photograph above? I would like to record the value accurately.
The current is 0.95 kA
